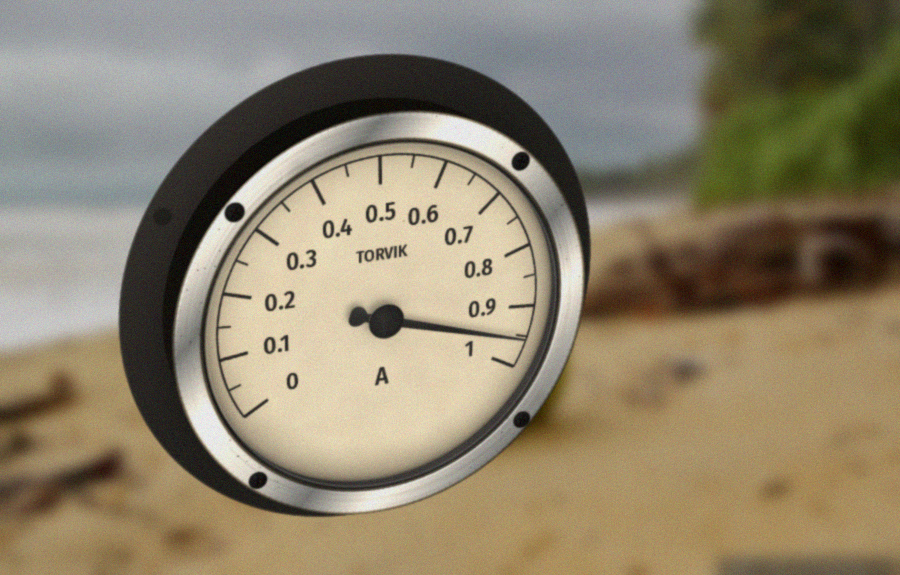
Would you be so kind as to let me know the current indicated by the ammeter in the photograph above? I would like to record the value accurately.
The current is 0.95 A
